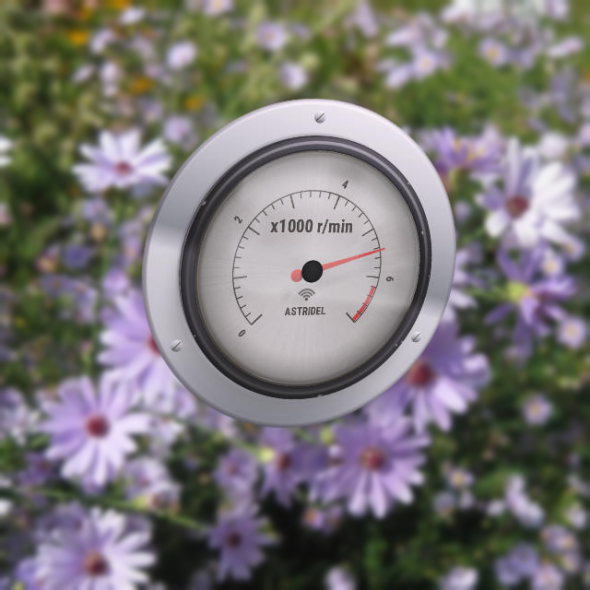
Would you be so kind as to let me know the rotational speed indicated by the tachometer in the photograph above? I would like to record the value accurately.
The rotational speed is 5400 rpm
